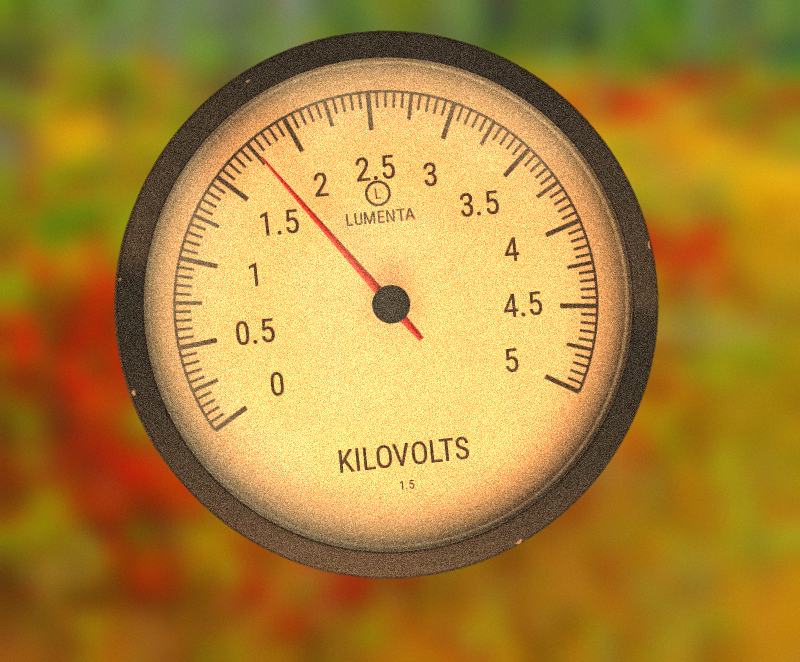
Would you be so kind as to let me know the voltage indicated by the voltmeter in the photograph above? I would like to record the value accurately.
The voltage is 1.75 kV
